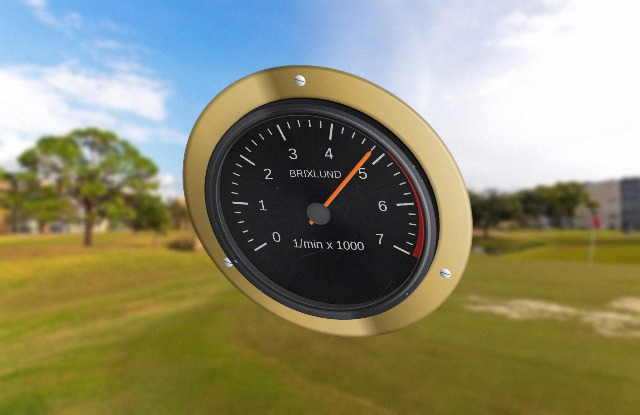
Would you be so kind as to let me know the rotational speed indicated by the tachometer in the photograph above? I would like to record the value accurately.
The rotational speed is 4800 rpm
